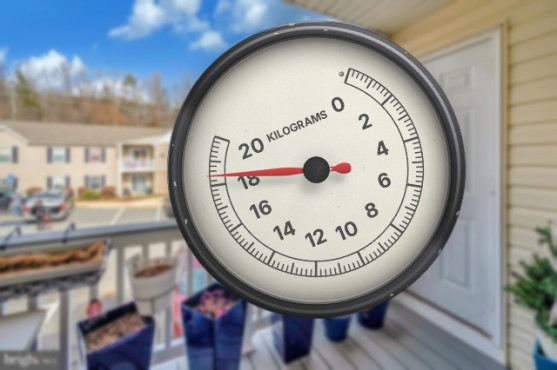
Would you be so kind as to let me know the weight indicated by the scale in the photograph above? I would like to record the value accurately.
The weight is 18.4 kg
